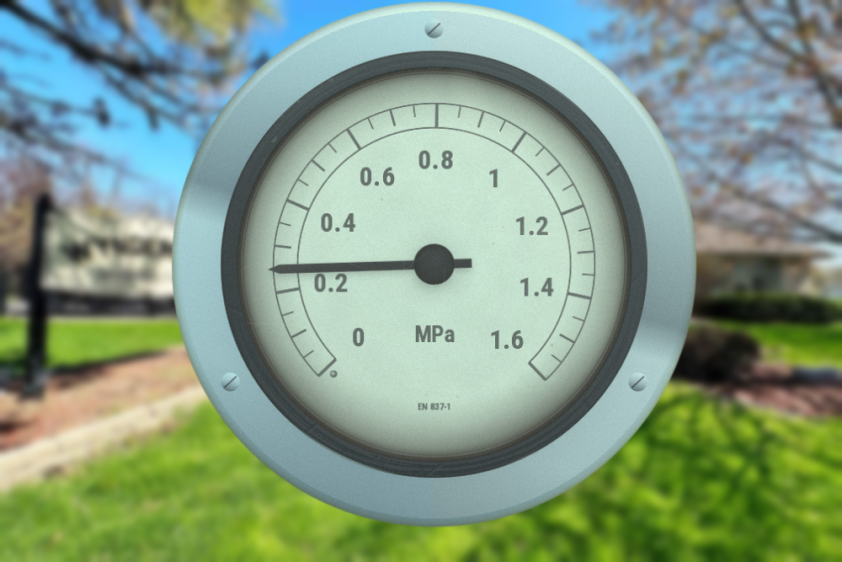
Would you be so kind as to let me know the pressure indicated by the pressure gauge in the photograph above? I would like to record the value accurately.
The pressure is 0.25 MPa
